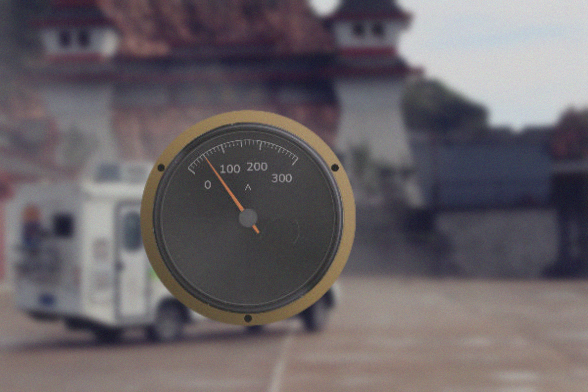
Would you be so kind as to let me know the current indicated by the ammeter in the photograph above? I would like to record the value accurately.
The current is 50 A
